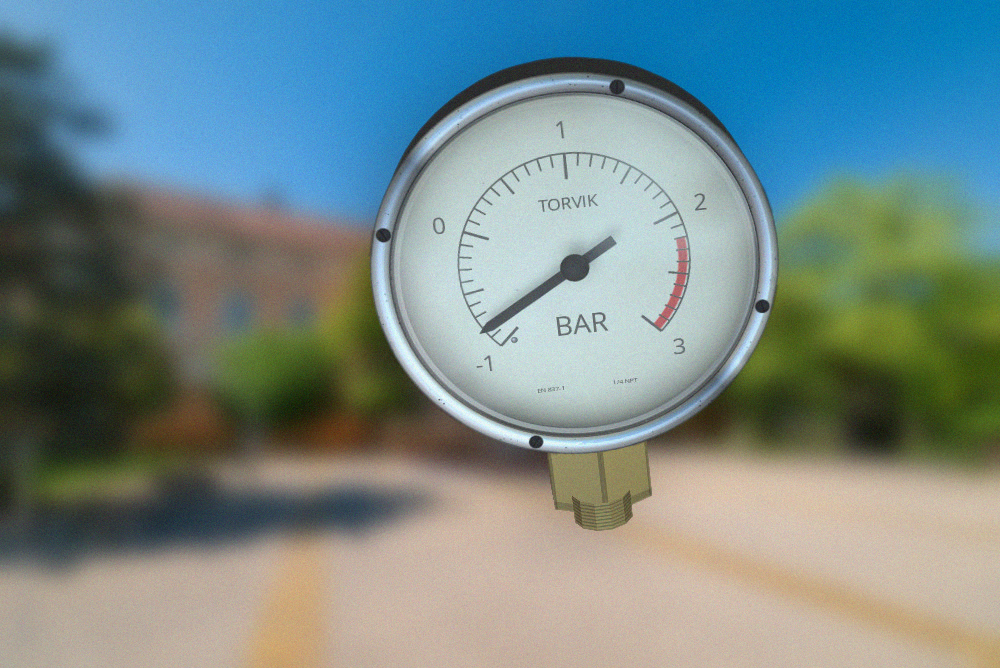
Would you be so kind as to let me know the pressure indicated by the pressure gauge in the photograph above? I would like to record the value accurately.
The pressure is -0.8 bar
